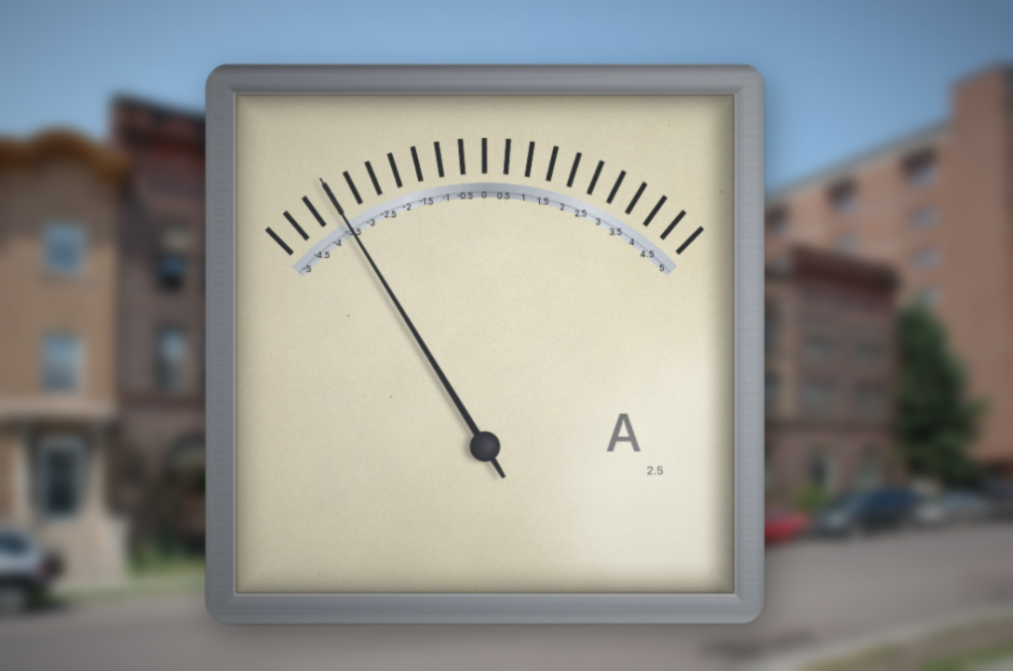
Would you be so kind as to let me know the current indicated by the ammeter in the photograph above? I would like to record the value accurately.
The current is -3.5 A
